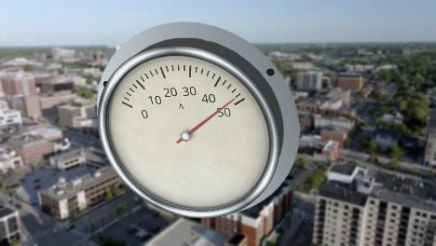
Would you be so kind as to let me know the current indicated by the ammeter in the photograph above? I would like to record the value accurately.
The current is 48 A
